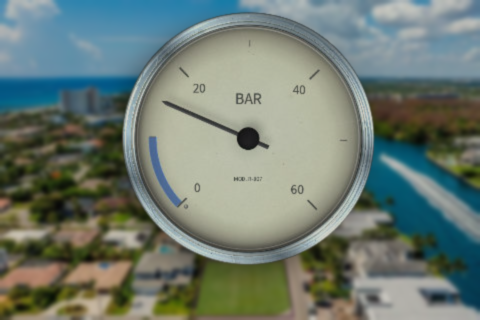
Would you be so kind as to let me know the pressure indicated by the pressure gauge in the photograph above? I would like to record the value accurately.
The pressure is 15 bar
